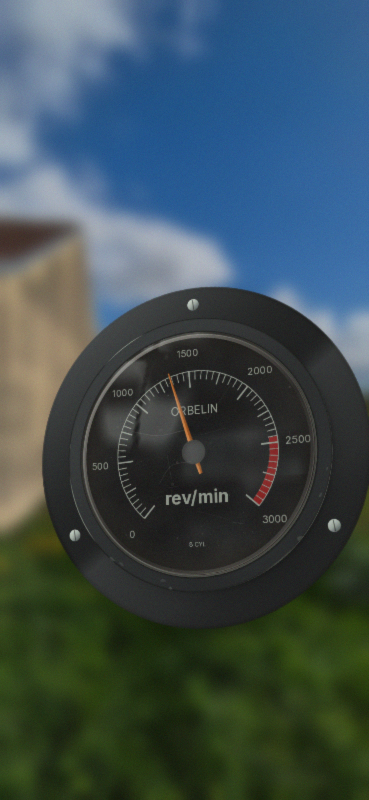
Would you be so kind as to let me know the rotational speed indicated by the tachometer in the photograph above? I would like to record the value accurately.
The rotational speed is 1350 rpm
